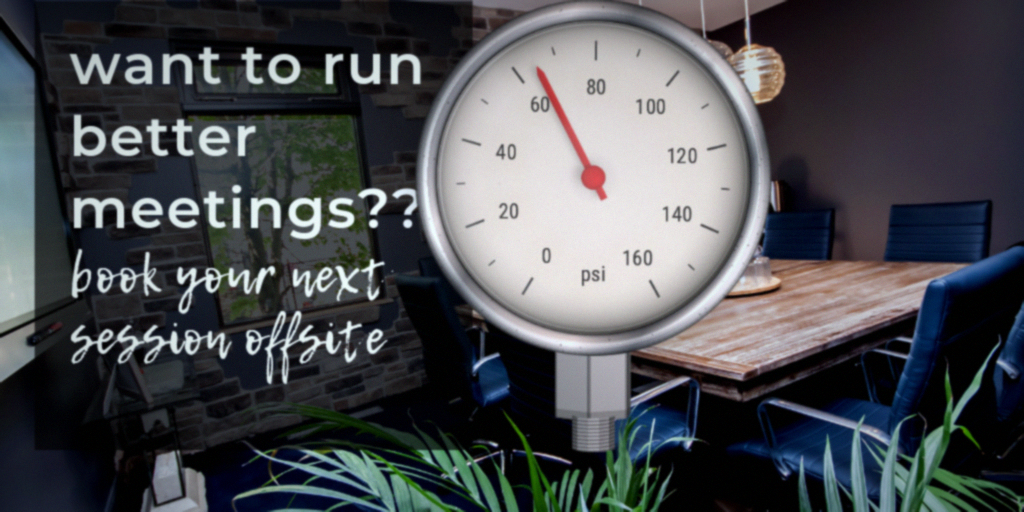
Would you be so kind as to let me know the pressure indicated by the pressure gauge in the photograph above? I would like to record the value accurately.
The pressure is 65 psi
